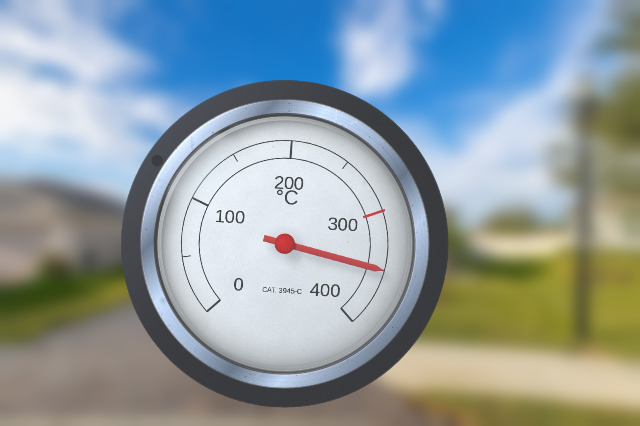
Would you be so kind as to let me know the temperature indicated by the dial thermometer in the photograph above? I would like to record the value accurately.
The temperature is 350 °C
